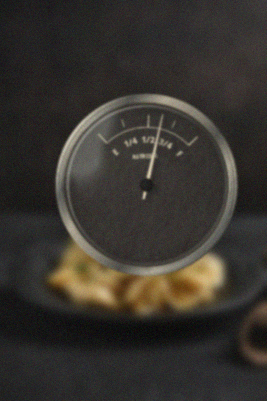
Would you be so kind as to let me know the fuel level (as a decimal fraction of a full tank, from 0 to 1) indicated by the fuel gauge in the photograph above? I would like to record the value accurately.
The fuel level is 0.625
